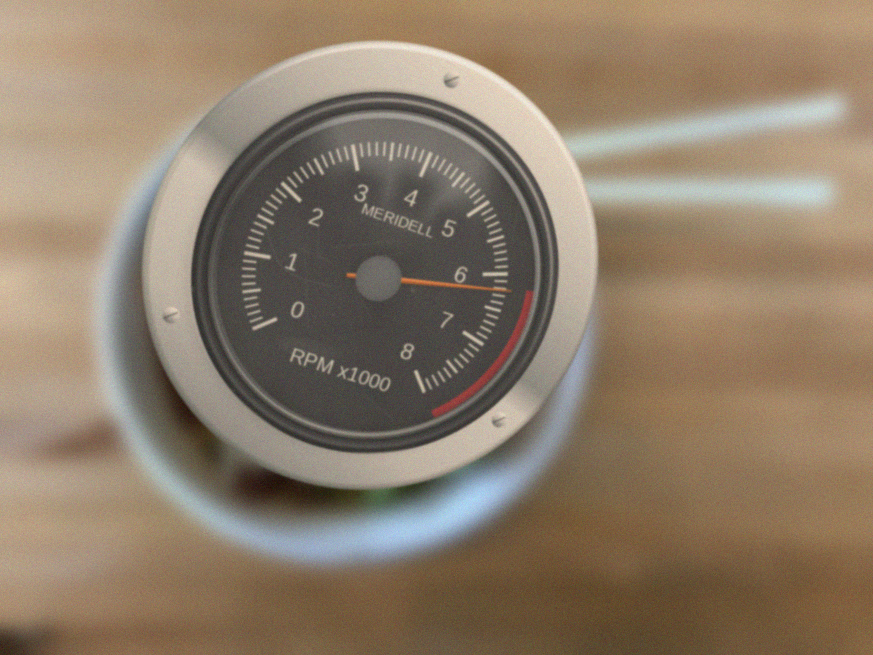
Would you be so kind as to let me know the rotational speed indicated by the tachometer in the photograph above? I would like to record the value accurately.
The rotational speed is 6200 rpm
